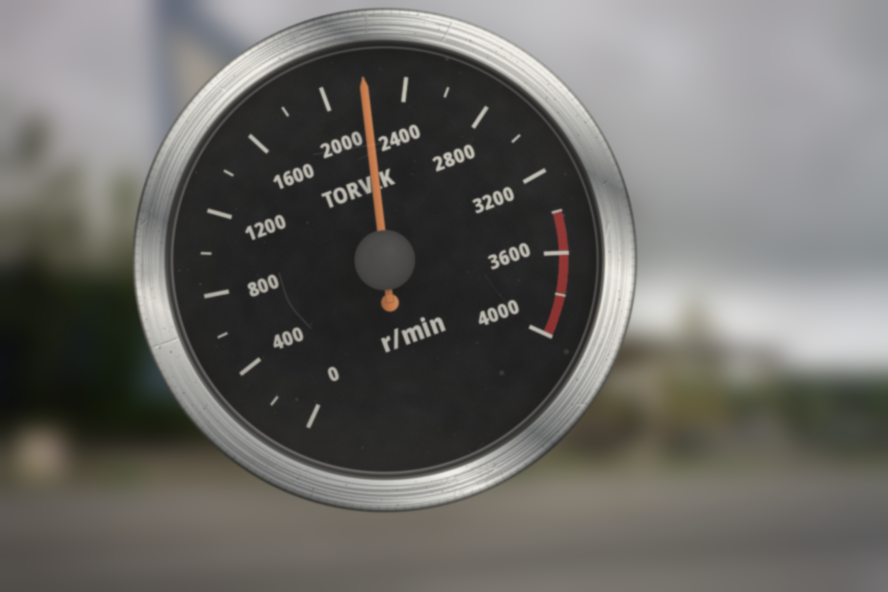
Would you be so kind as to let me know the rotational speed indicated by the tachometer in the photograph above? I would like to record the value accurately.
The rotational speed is 2200 rpm
